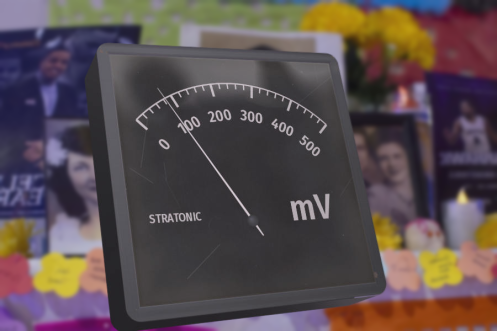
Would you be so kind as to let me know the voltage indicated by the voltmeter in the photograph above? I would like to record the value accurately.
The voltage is 80 mV
